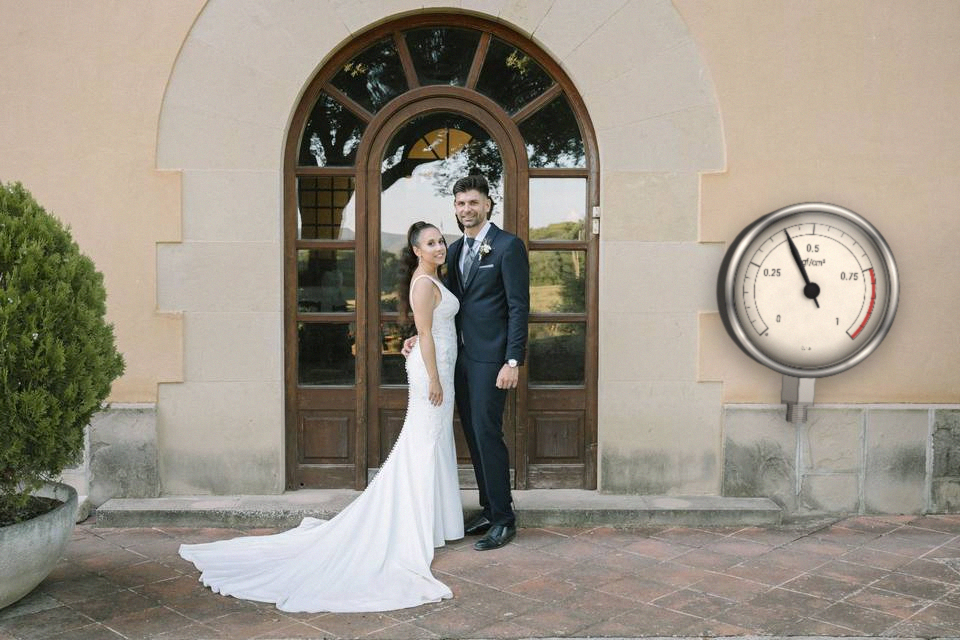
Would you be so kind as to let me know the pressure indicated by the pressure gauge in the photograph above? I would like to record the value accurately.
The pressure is 0.4 kg/cm²
